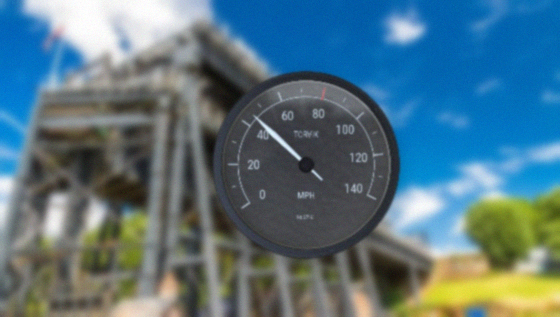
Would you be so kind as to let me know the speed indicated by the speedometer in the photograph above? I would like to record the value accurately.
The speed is 45 mph
